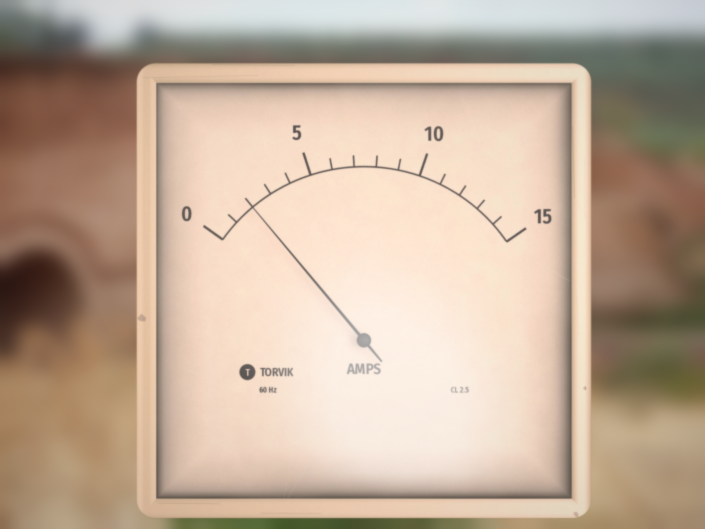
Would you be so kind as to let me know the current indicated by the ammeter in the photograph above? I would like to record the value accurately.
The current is 2 A
